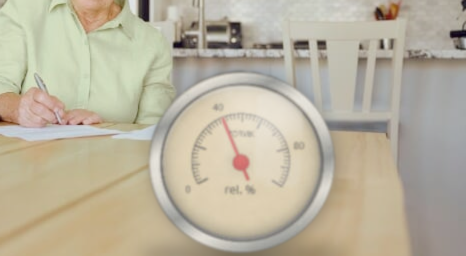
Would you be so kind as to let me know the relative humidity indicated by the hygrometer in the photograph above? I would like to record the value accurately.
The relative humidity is 40 %
